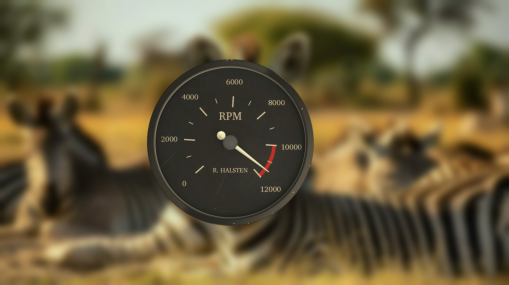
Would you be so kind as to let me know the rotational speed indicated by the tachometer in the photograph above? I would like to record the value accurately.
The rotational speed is 11500 rpm
